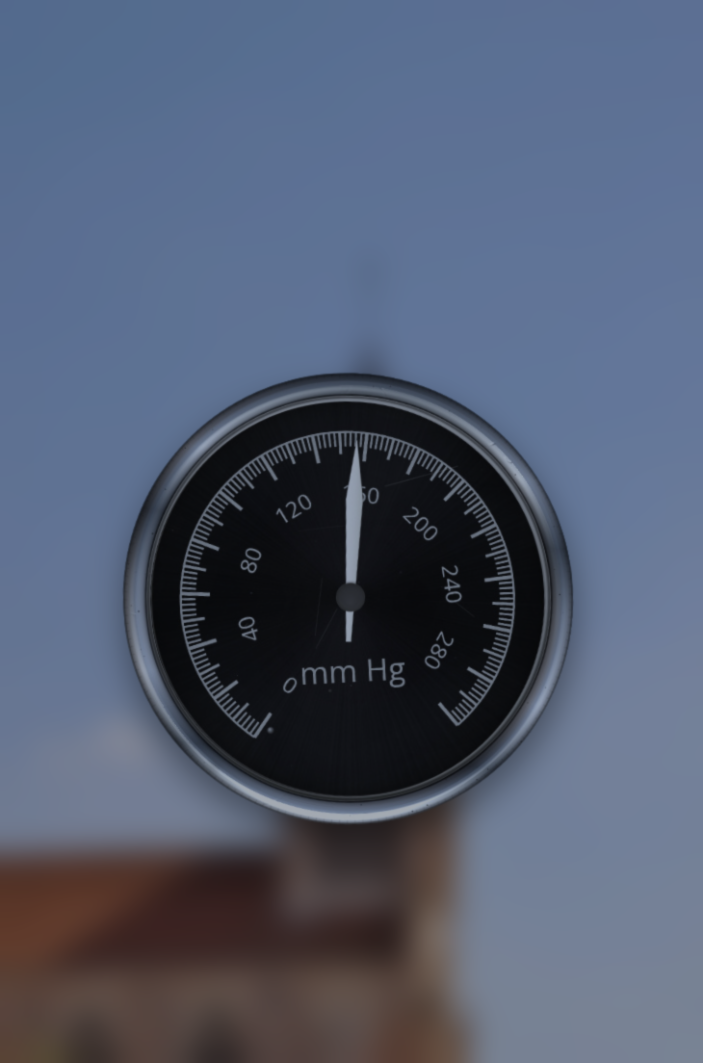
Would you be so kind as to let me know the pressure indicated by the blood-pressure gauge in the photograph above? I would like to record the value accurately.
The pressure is 156 mmHg
